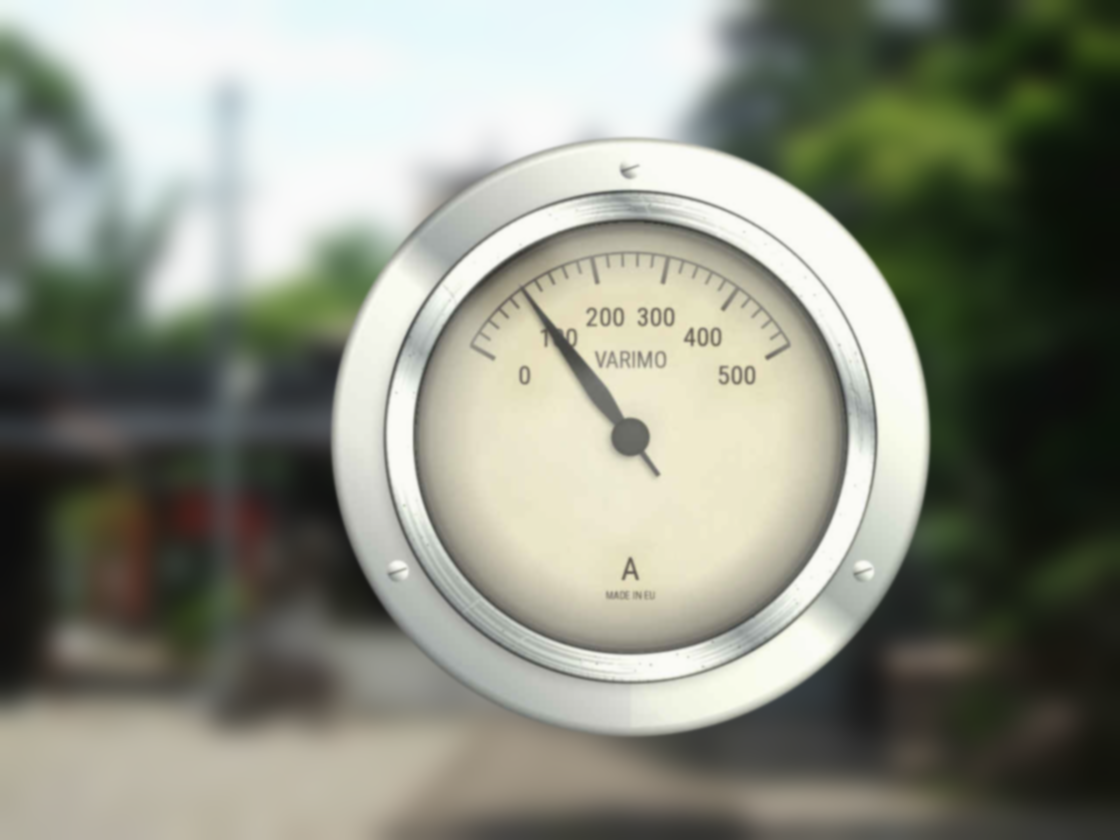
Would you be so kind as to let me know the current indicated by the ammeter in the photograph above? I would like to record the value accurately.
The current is 100 A
